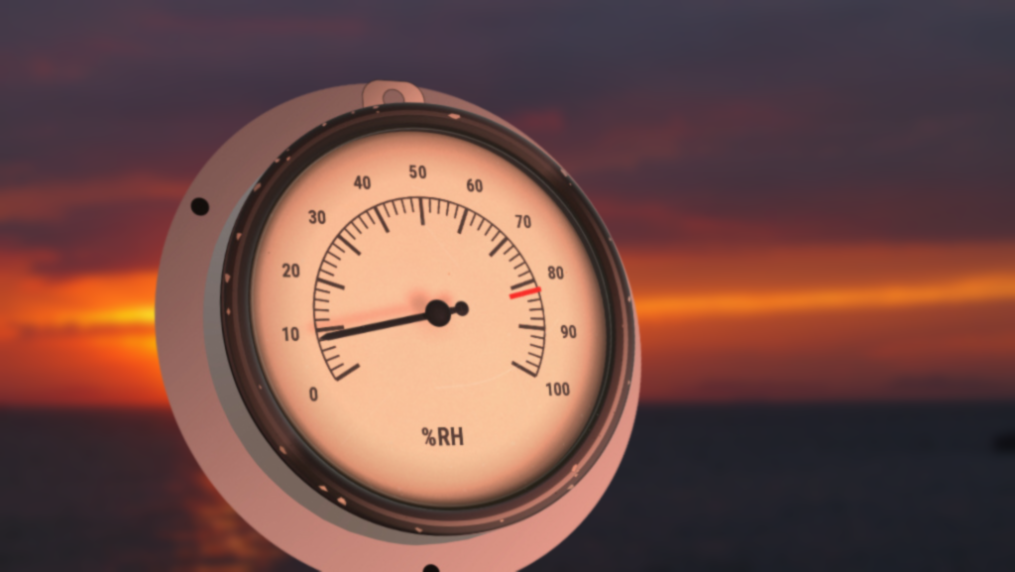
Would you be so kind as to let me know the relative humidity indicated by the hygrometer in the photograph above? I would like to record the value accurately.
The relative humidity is 8 %
